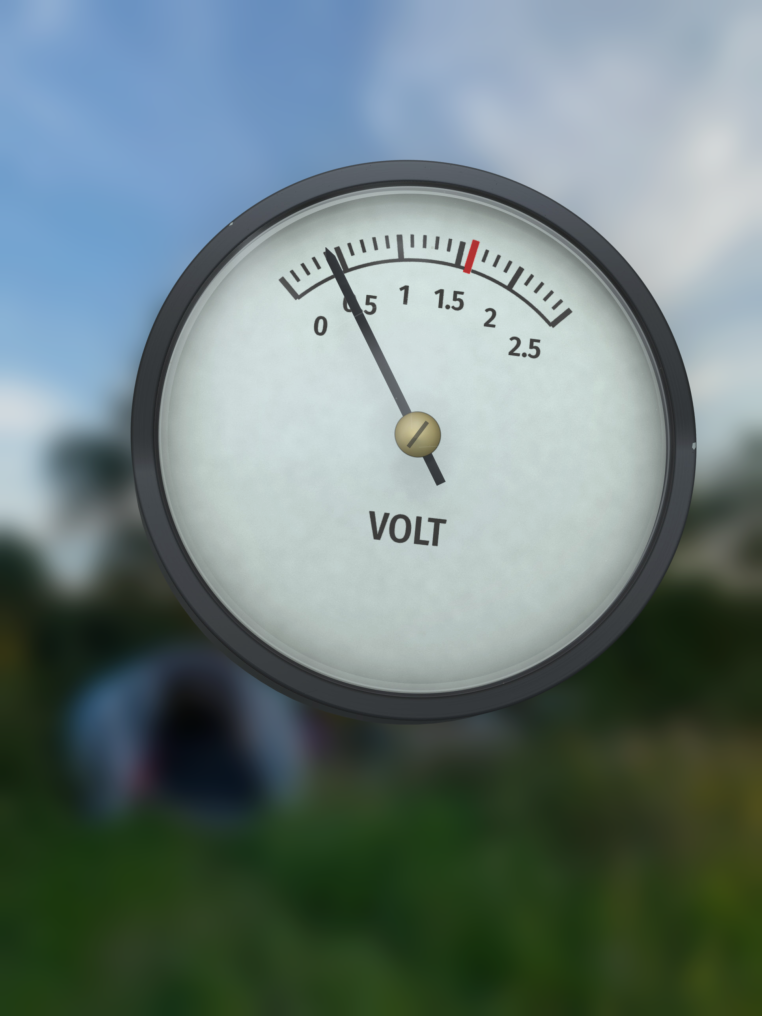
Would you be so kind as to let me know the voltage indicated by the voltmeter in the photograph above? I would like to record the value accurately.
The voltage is 0.4 V
